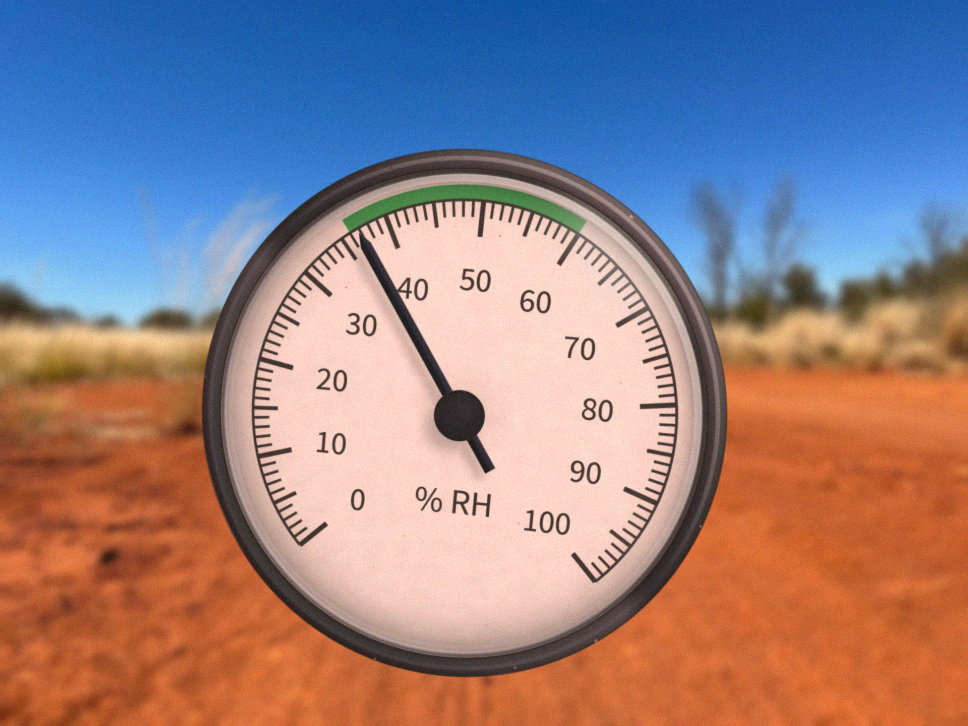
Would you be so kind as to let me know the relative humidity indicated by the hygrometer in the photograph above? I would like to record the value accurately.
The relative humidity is 37 %
